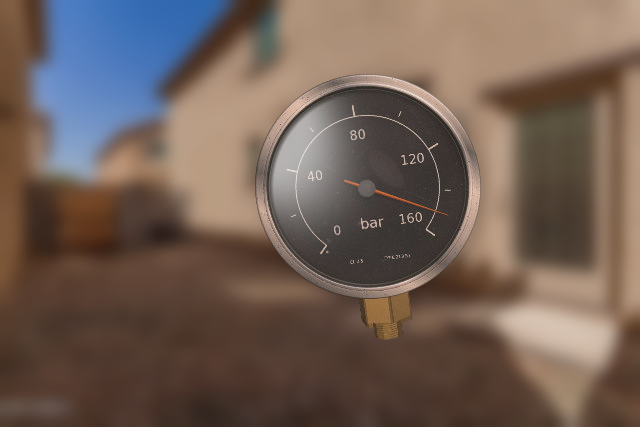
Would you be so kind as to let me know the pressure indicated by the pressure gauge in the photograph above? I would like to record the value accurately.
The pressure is 150 bar
